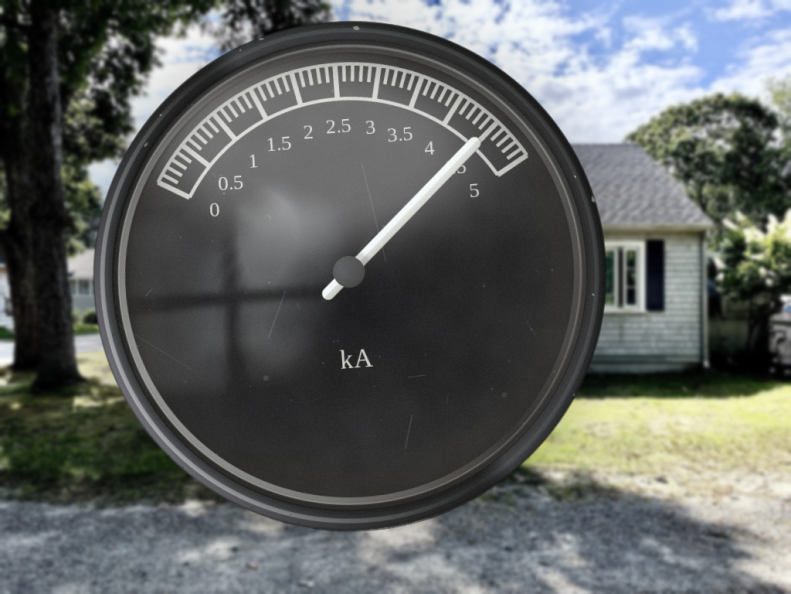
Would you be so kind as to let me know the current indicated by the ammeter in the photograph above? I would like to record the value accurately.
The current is 4.5 kA
